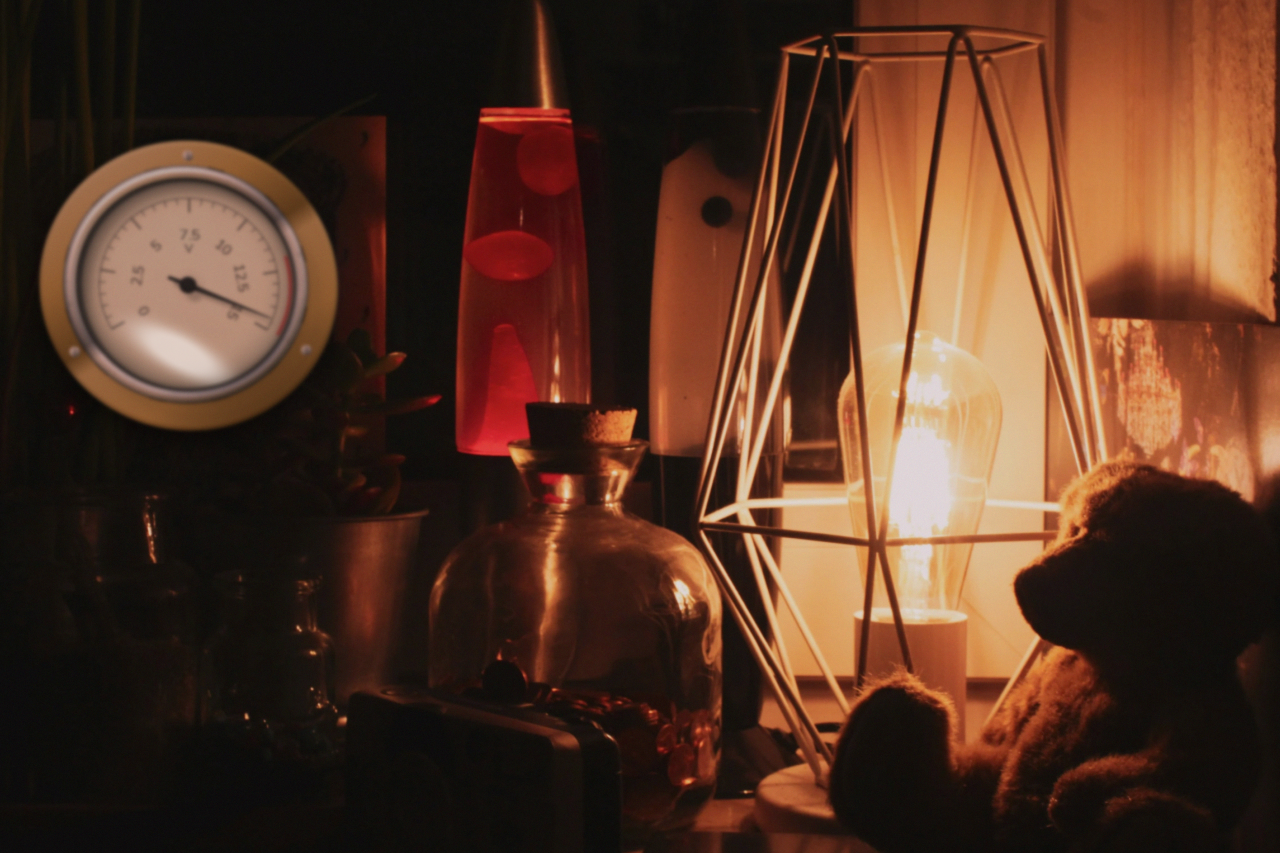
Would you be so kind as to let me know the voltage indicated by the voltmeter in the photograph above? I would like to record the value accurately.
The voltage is 14.5 V
